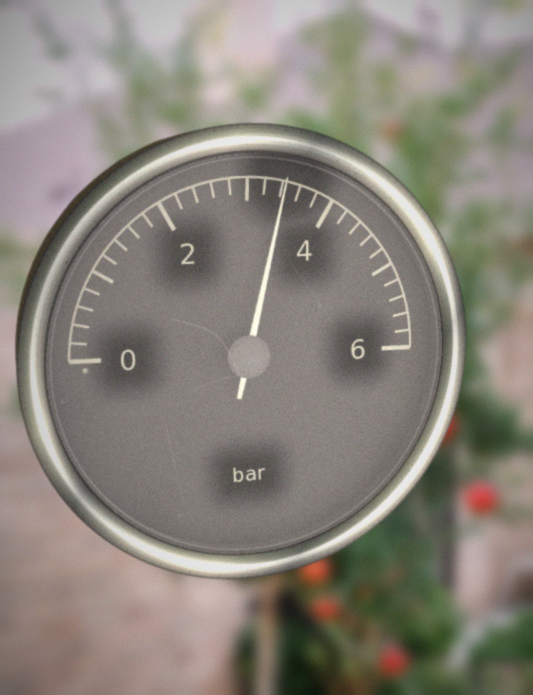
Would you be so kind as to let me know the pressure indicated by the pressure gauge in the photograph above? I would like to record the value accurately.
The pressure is 3.4 bar
